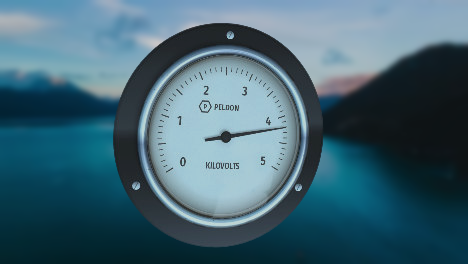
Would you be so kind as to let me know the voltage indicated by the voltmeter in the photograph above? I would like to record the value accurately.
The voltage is 4.2 kV
